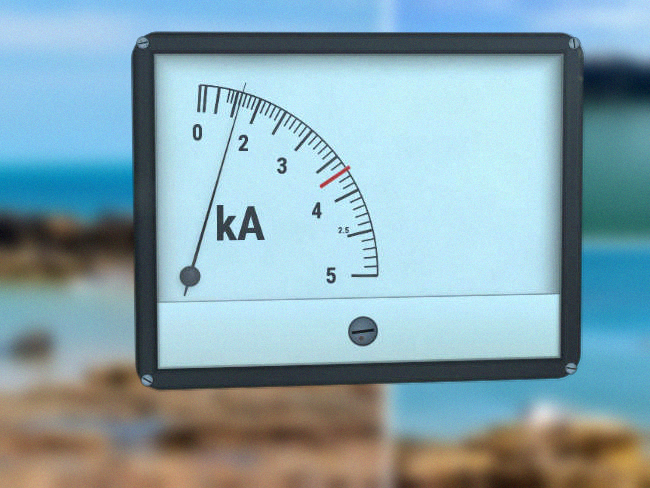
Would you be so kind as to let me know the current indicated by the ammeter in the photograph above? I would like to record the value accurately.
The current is 1.6 kA
